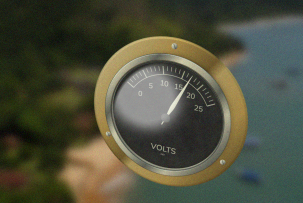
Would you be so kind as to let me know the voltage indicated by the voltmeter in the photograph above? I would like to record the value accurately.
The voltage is 17 V
